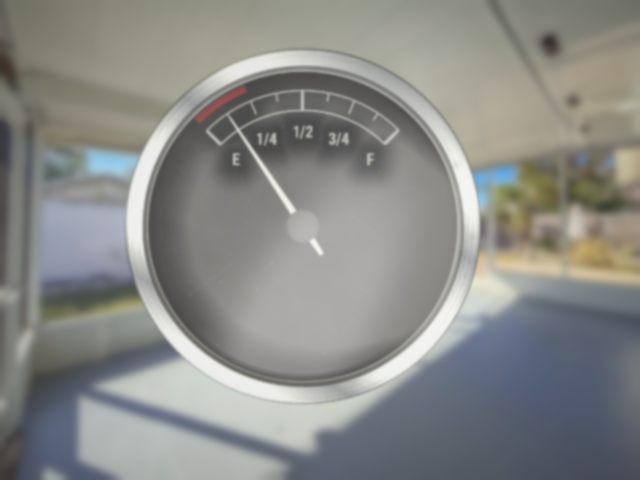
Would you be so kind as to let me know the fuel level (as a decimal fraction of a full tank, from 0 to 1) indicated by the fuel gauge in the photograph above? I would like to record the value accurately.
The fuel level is 0.125
